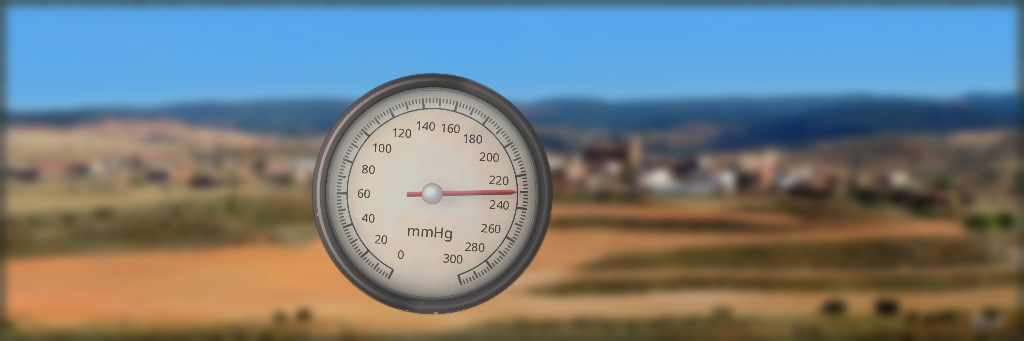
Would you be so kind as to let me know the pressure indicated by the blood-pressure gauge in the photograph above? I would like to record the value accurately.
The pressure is 230 mmHg
